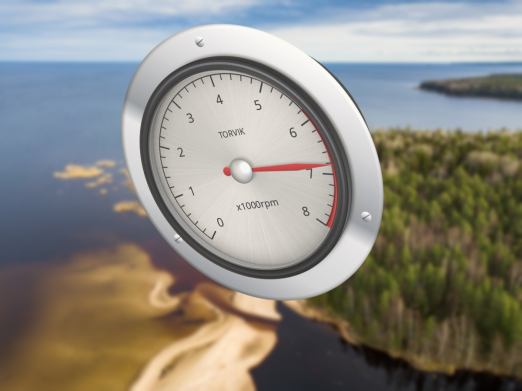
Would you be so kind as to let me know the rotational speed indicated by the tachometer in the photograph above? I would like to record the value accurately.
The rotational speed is 6800 rpm
